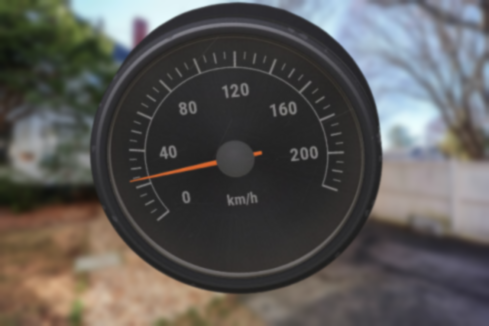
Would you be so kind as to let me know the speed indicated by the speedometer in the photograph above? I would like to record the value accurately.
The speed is 25 km/h
